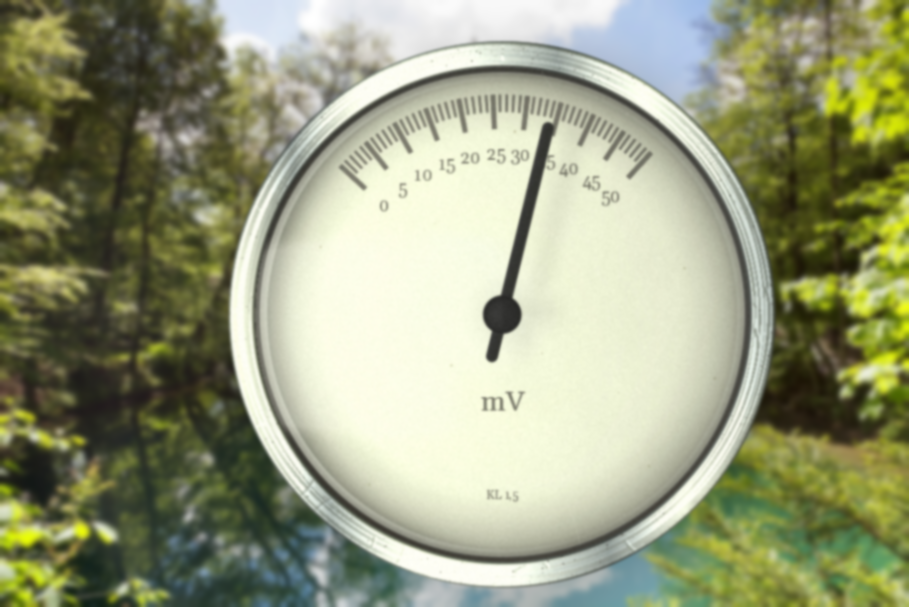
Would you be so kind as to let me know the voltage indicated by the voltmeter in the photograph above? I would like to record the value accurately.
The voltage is 34 mV
